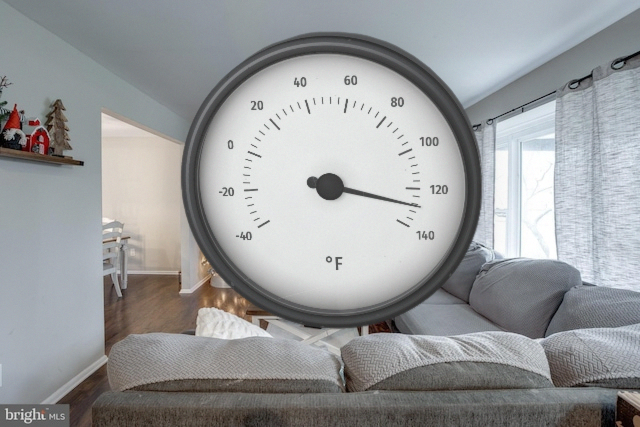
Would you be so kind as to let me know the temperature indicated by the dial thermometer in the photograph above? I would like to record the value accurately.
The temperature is 128 °F
